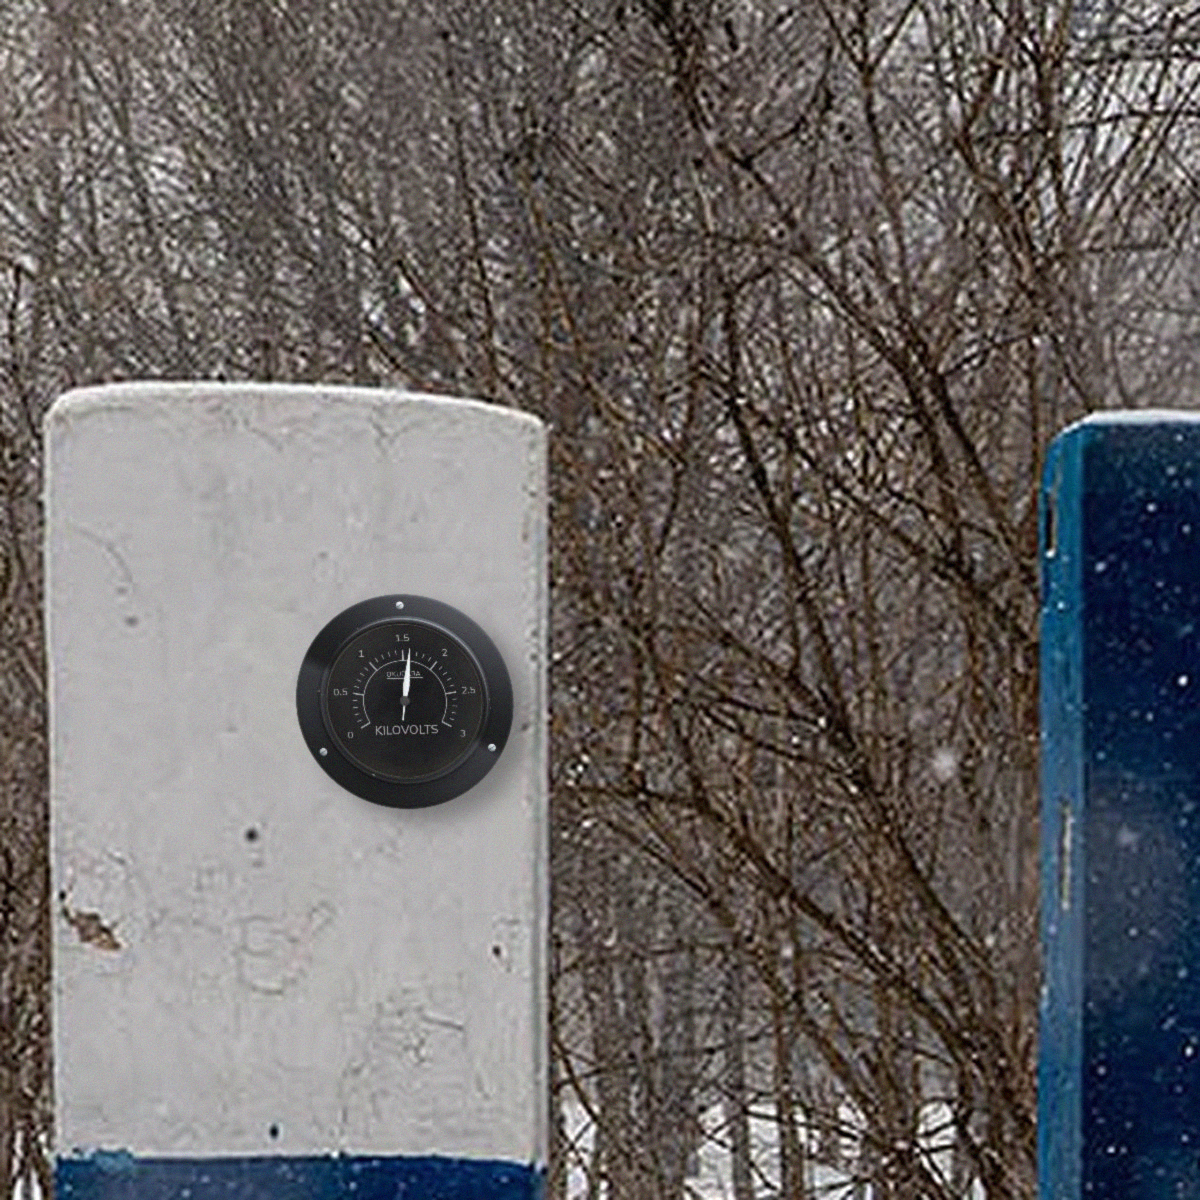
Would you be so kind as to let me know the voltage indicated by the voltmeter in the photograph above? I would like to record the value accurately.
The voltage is 1.6 kV
